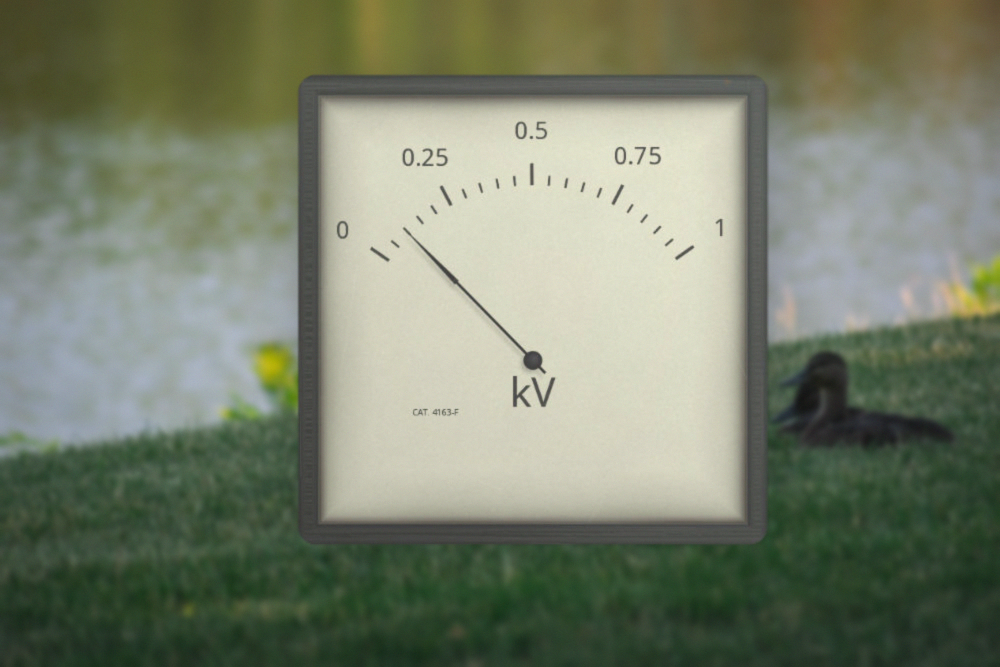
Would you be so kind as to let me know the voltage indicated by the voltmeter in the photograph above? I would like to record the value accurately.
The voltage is 0.1 kV
